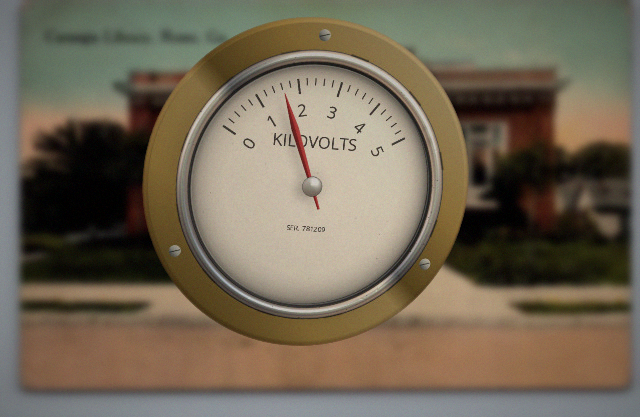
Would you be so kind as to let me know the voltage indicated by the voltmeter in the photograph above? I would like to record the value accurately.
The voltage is 1.6 kV
